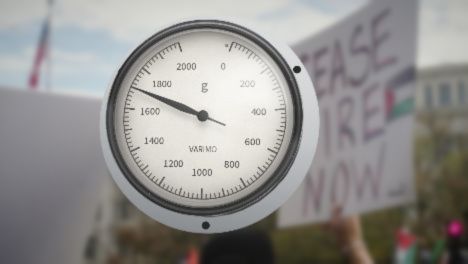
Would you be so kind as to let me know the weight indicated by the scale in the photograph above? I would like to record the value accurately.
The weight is 1700 g
